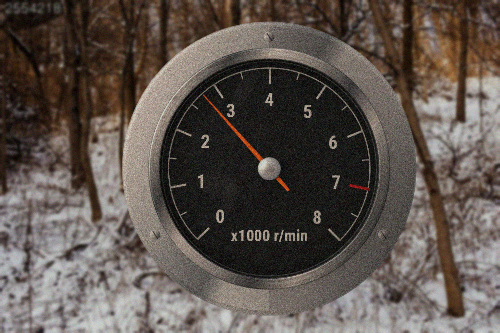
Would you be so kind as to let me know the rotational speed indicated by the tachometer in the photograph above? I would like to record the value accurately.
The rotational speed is 2750 rpm
